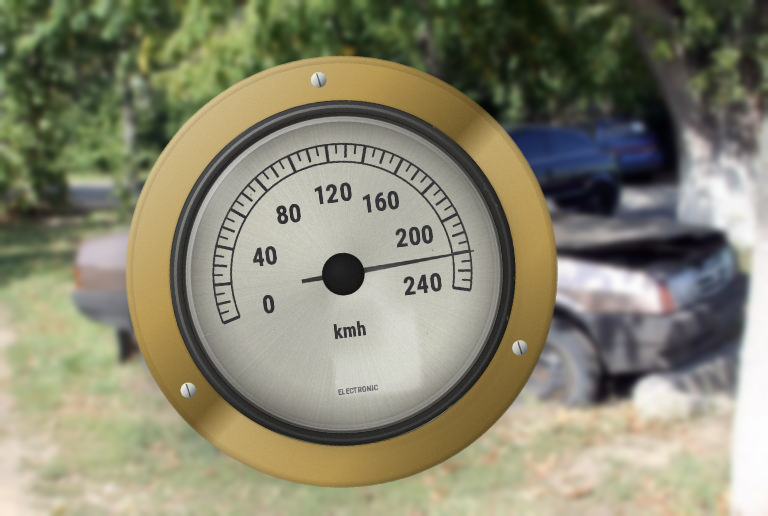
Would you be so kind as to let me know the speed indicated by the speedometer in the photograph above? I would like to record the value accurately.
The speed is 220 km/h
